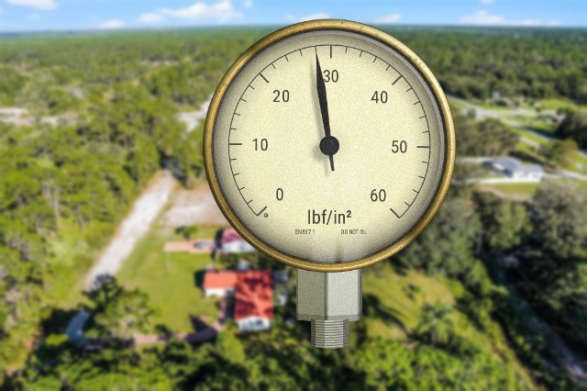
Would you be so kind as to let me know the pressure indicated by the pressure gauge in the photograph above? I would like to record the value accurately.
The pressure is 28 psi
